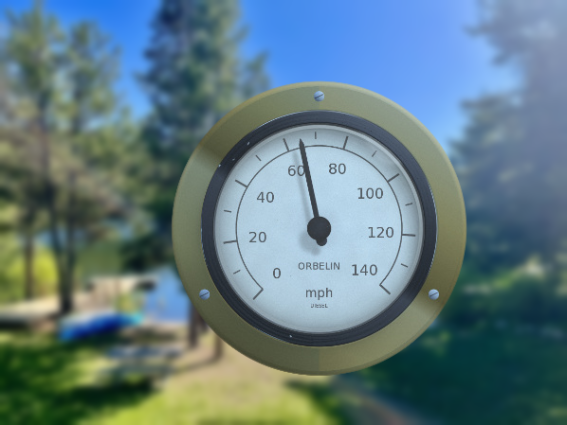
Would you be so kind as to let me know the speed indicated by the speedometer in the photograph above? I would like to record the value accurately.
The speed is 65 mph
